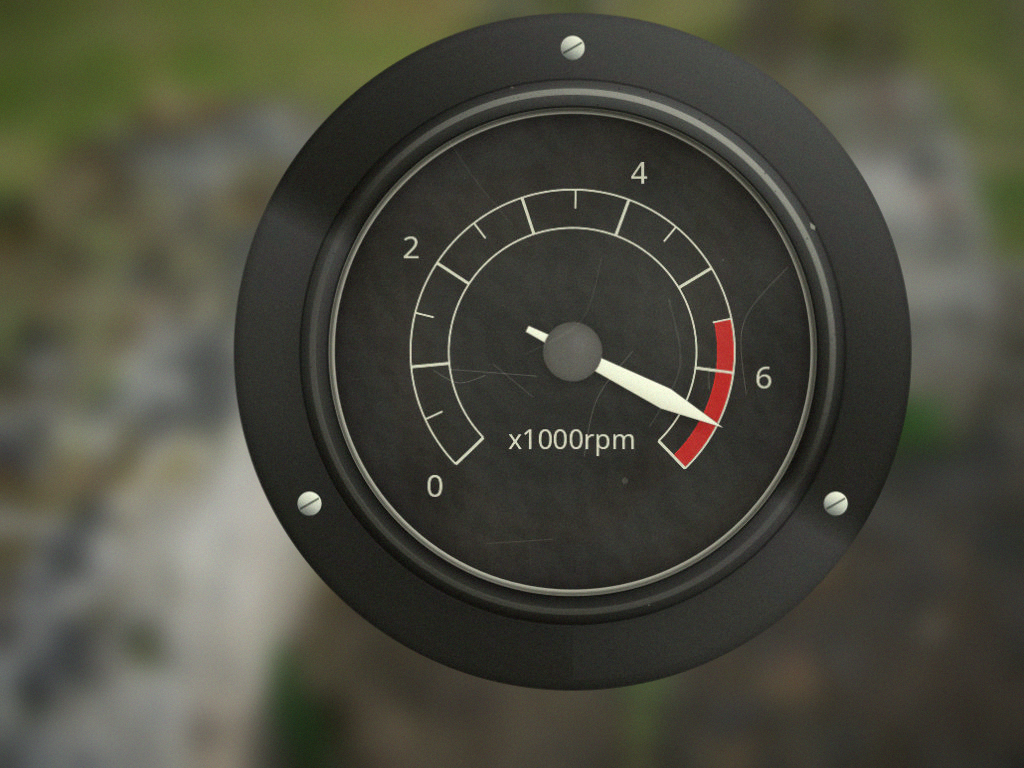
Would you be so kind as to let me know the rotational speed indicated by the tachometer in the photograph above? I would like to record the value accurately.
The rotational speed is 6500 rpm
